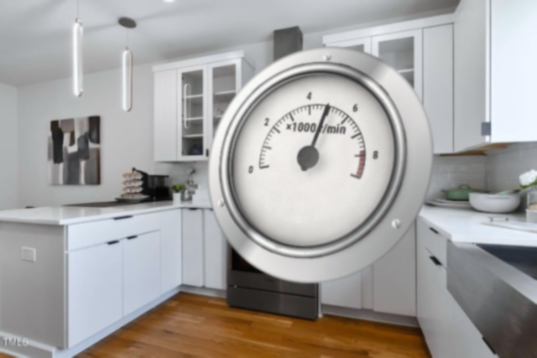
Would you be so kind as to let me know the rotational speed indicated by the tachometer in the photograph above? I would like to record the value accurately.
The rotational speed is 5000 rpm
